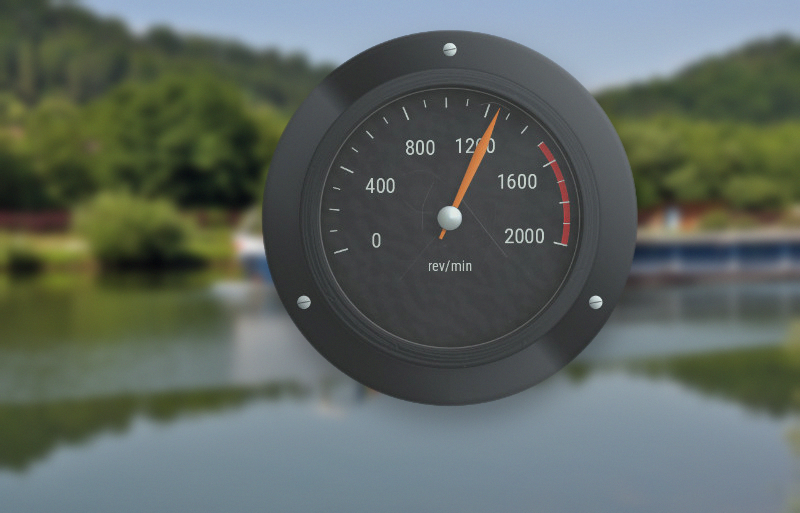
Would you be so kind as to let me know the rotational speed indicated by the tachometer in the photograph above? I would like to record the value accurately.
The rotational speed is 1250 rpm
